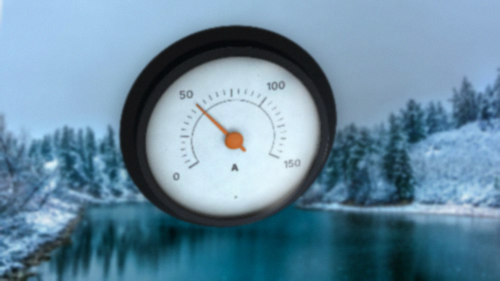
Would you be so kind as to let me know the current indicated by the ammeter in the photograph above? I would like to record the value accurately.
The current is 50 A
